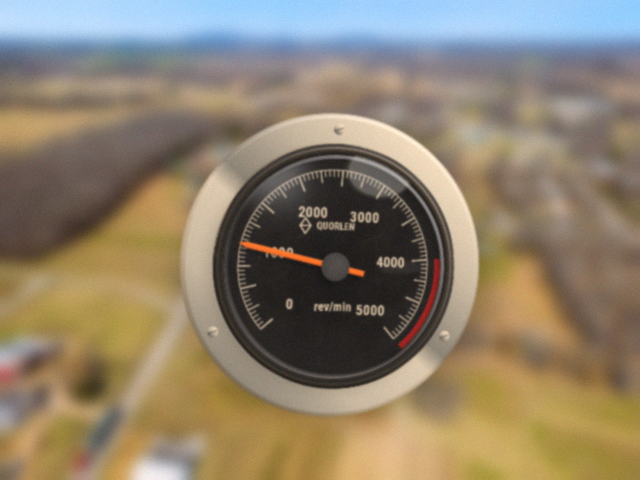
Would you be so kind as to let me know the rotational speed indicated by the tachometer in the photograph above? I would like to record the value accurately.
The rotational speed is 1000 rpm
